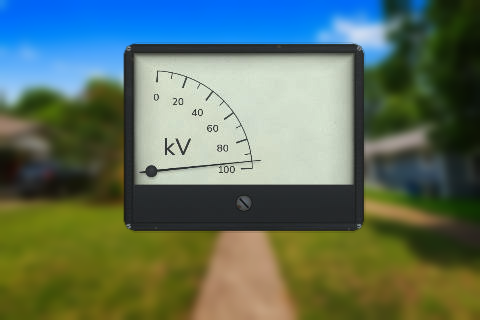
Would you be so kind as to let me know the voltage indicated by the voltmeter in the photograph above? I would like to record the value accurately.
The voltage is 95 kV
